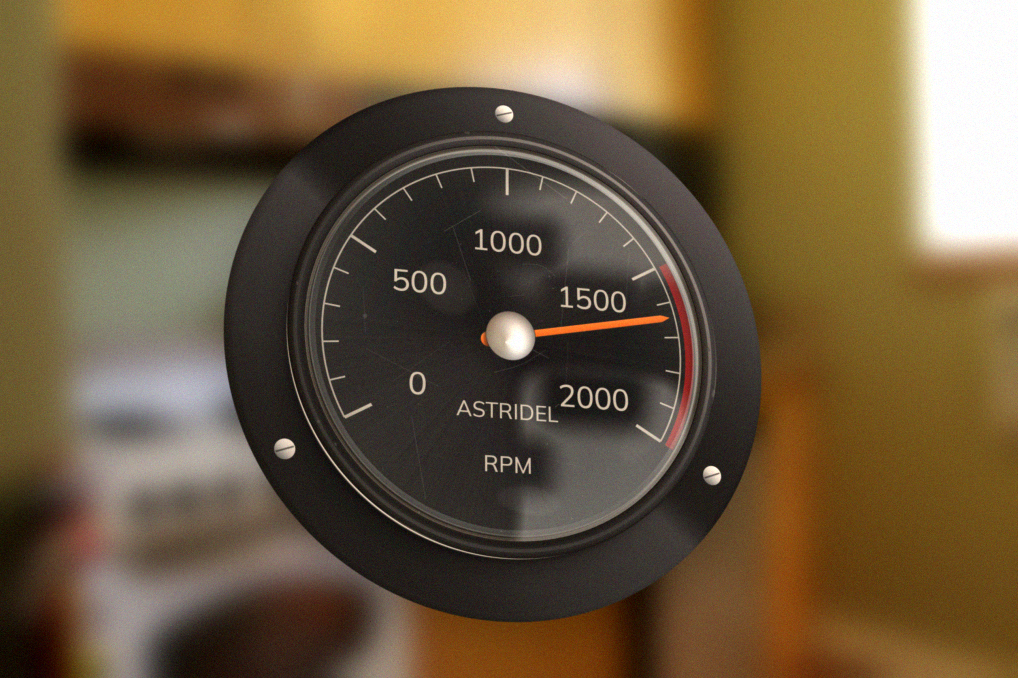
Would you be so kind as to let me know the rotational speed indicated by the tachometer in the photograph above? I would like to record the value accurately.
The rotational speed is 1650 rpm
